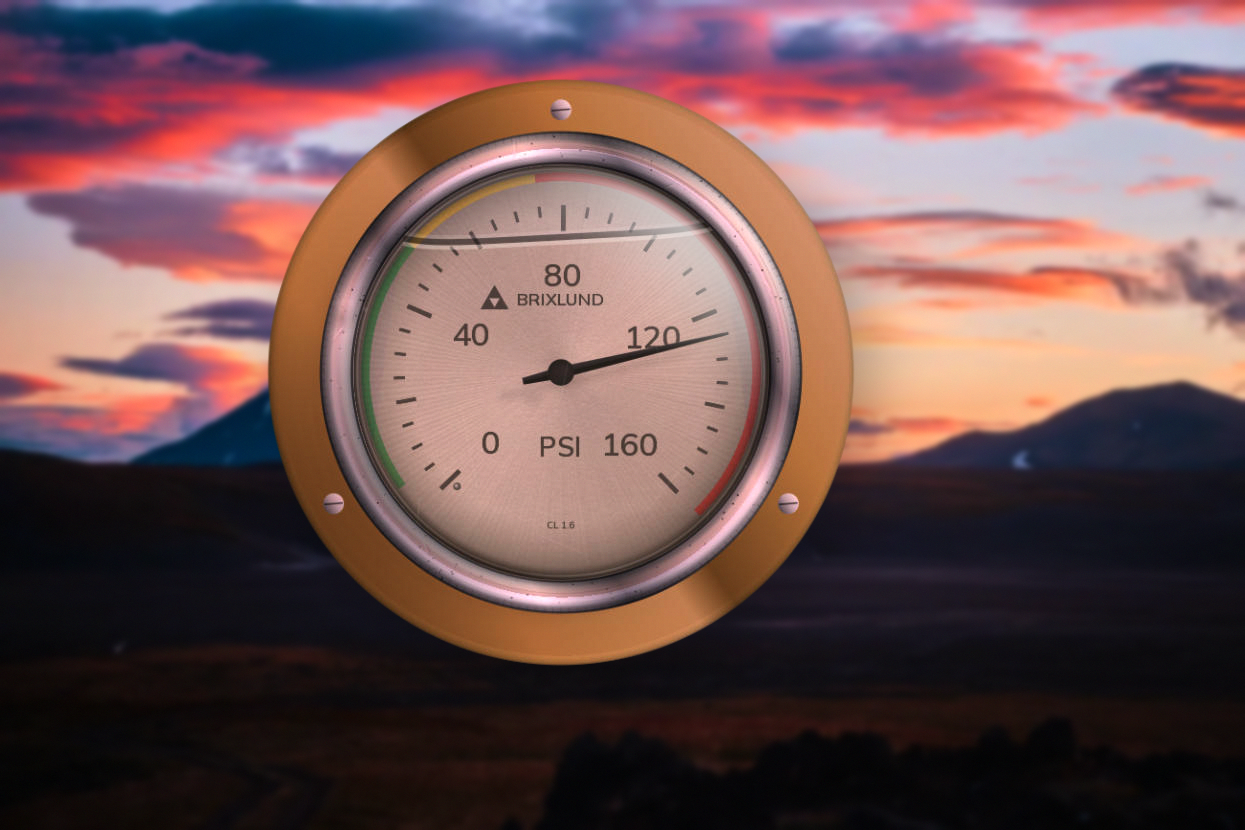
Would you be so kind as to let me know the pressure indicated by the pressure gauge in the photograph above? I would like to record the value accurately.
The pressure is 125 psi
